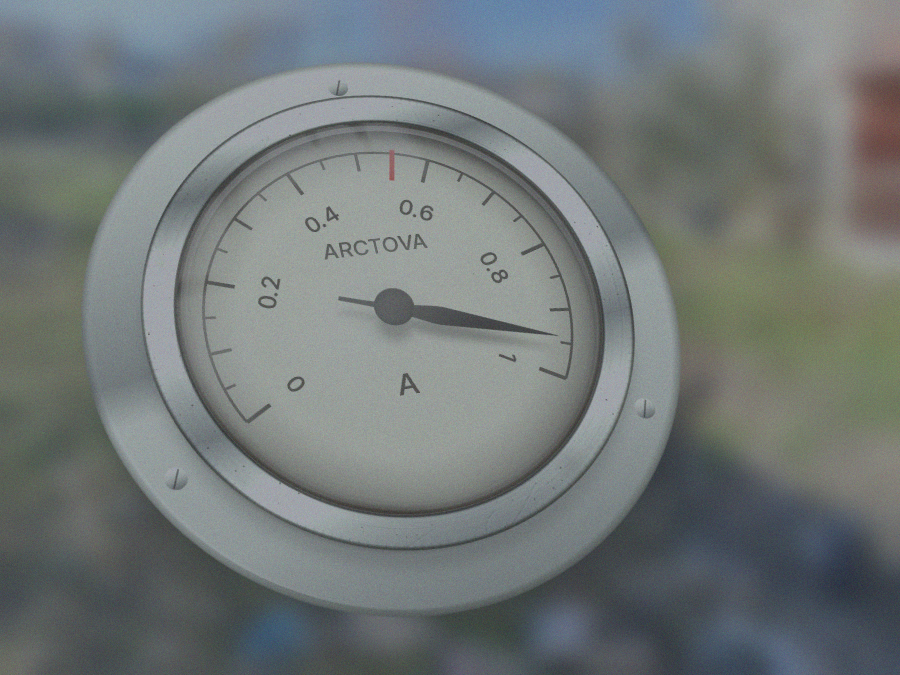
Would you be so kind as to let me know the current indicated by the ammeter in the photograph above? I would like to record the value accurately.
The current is 0.95 A
